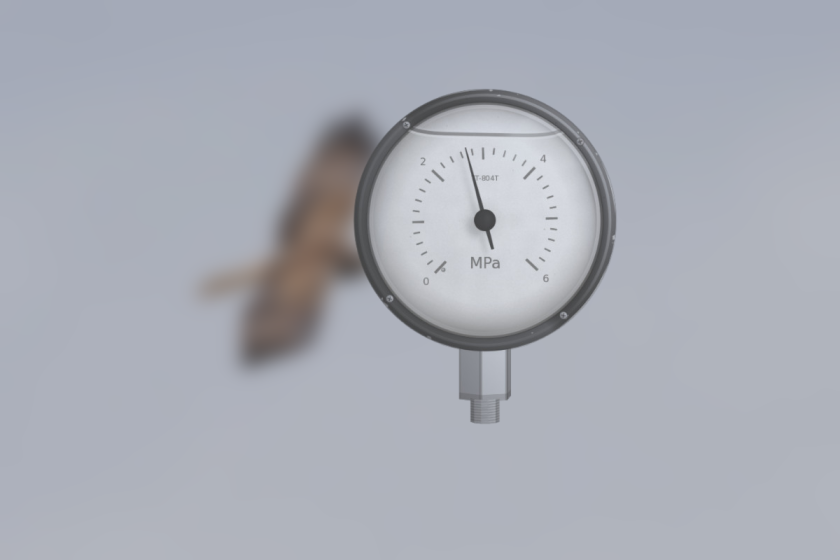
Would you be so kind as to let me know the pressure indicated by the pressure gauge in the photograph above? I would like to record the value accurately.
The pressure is 2.7 MPa
